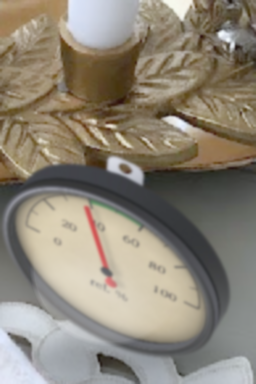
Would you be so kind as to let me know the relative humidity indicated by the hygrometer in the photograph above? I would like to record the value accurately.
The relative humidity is 40 %
